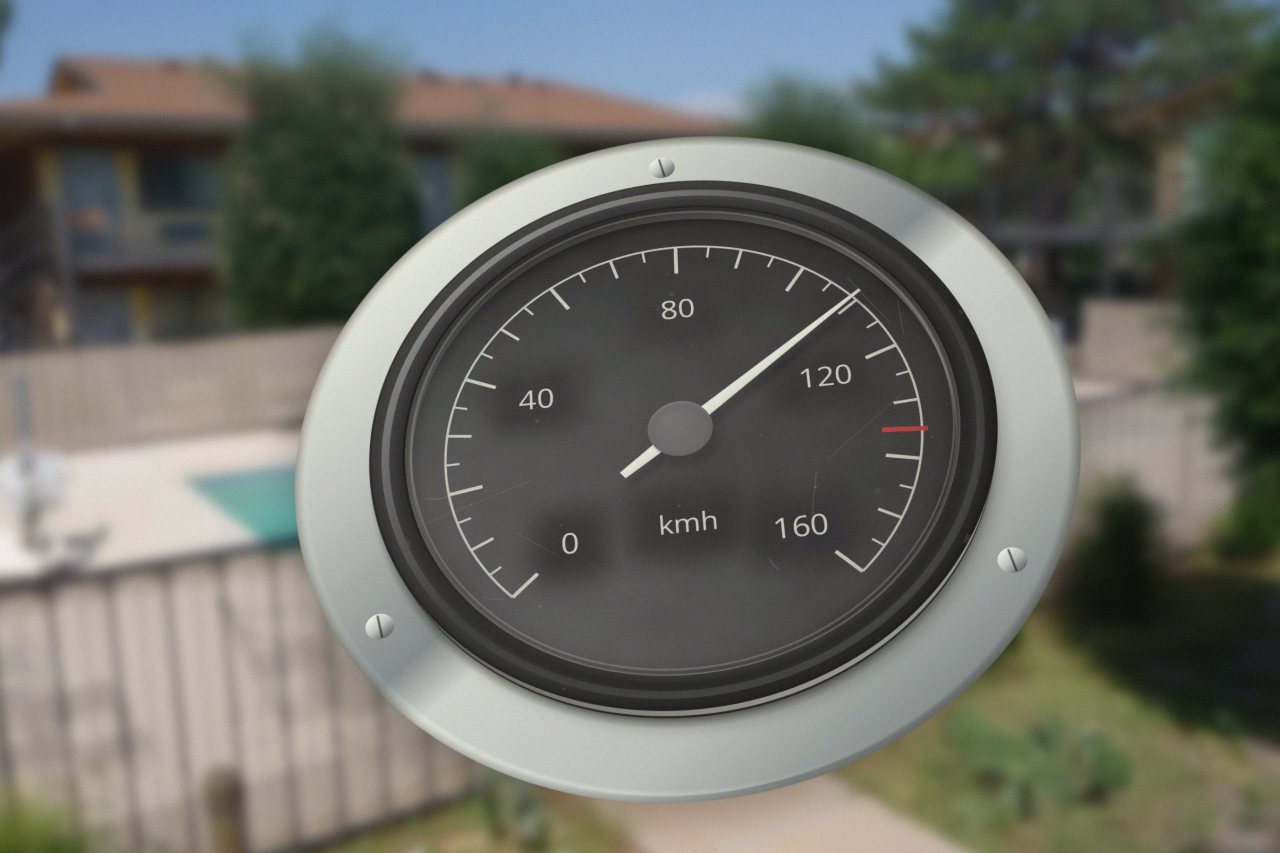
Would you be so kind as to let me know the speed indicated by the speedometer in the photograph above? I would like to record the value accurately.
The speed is 110 km/h
